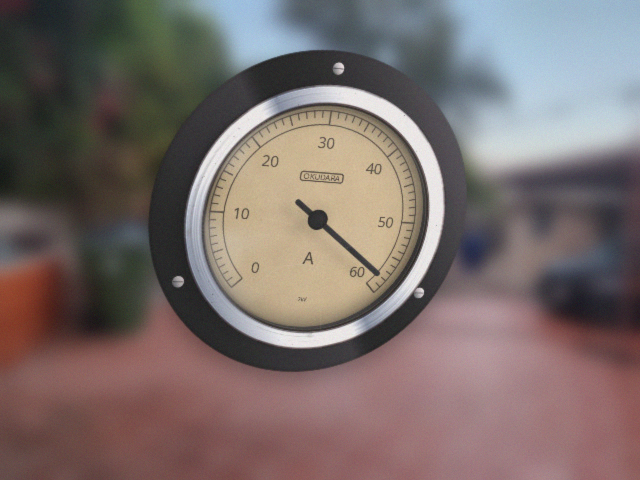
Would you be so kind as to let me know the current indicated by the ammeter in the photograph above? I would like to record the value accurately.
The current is 58 A
